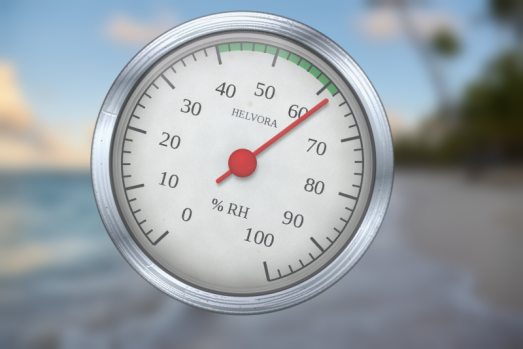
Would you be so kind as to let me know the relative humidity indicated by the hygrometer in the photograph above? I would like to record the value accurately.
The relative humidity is 62 %
